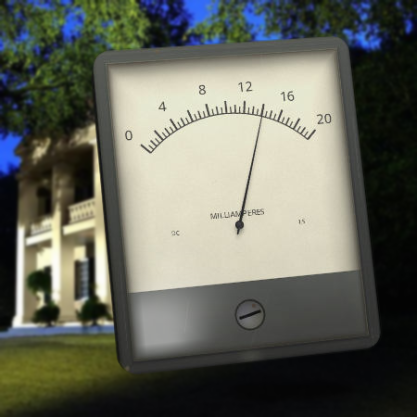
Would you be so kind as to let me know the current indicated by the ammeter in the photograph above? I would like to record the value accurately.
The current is 14 mA
